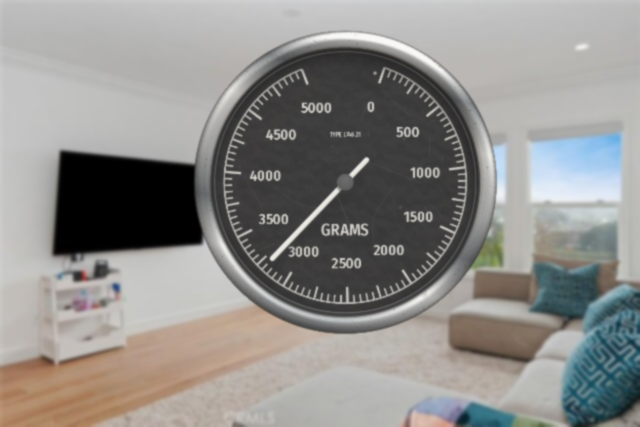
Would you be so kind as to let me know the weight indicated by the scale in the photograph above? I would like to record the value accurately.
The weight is 3200 g
